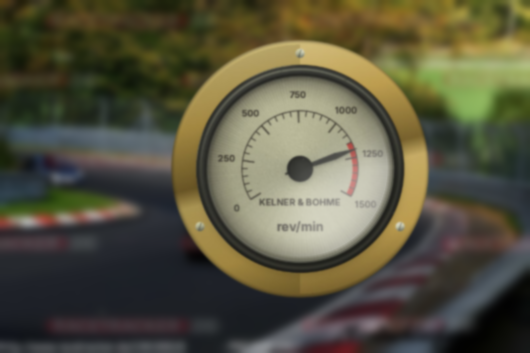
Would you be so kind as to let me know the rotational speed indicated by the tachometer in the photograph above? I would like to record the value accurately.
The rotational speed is 1200 rpm
